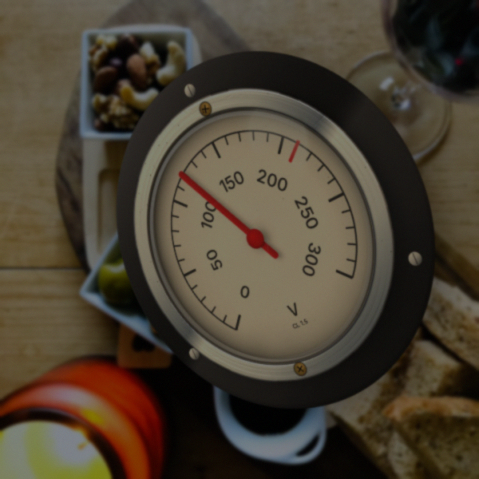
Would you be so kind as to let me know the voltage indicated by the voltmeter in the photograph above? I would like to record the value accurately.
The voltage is 120 V
